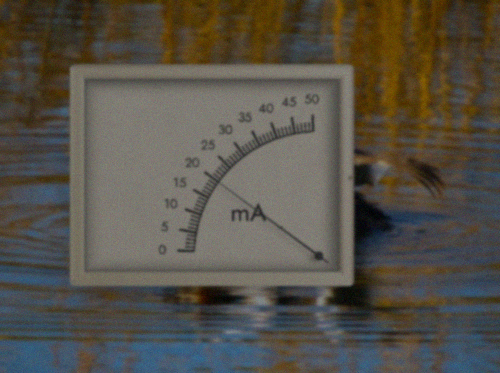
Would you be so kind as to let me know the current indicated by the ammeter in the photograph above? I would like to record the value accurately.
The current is 20 mA
